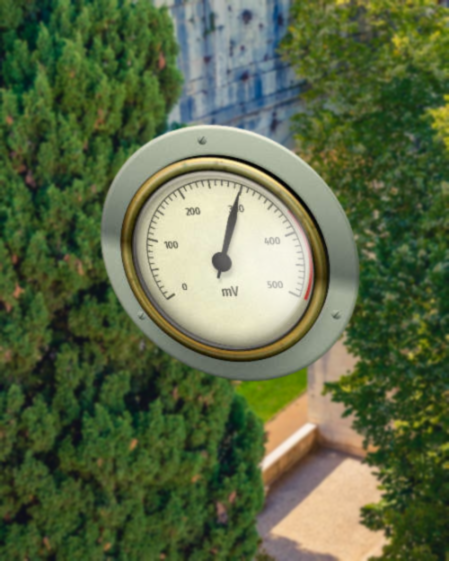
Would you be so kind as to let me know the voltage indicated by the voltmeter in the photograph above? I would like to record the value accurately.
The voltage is 300 mV
